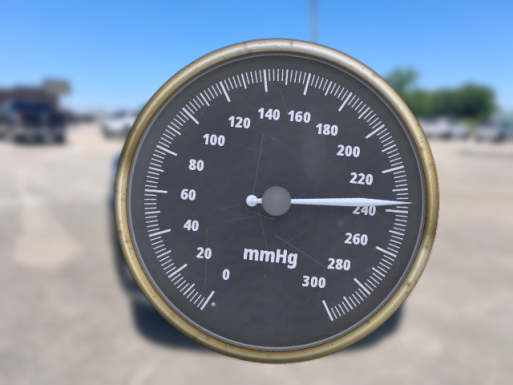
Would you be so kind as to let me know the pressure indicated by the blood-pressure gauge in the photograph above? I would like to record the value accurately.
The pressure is 236 mmHg
